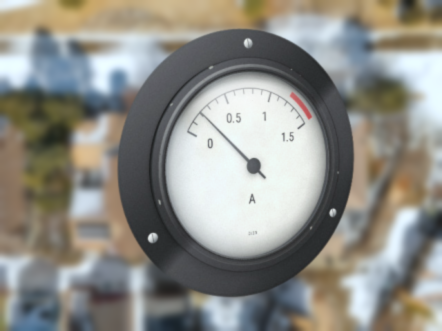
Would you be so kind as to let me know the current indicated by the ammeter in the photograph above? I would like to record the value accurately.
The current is 0.2 A
